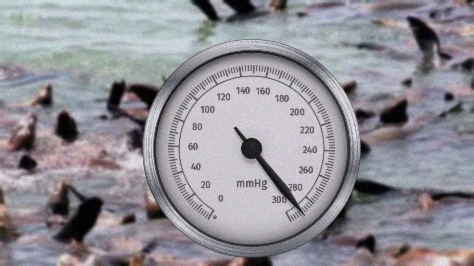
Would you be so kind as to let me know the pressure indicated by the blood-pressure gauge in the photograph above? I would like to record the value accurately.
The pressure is 290 mmHg
